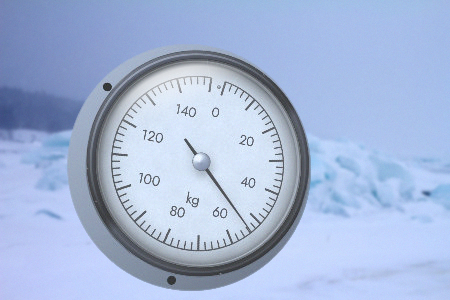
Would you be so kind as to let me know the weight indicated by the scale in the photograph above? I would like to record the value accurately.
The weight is 54 kg
